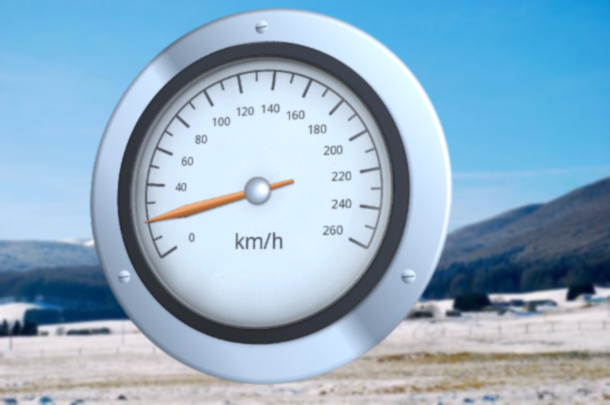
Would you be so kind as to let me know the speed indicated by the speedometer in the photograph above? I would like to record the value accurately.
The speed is 20 km/h
